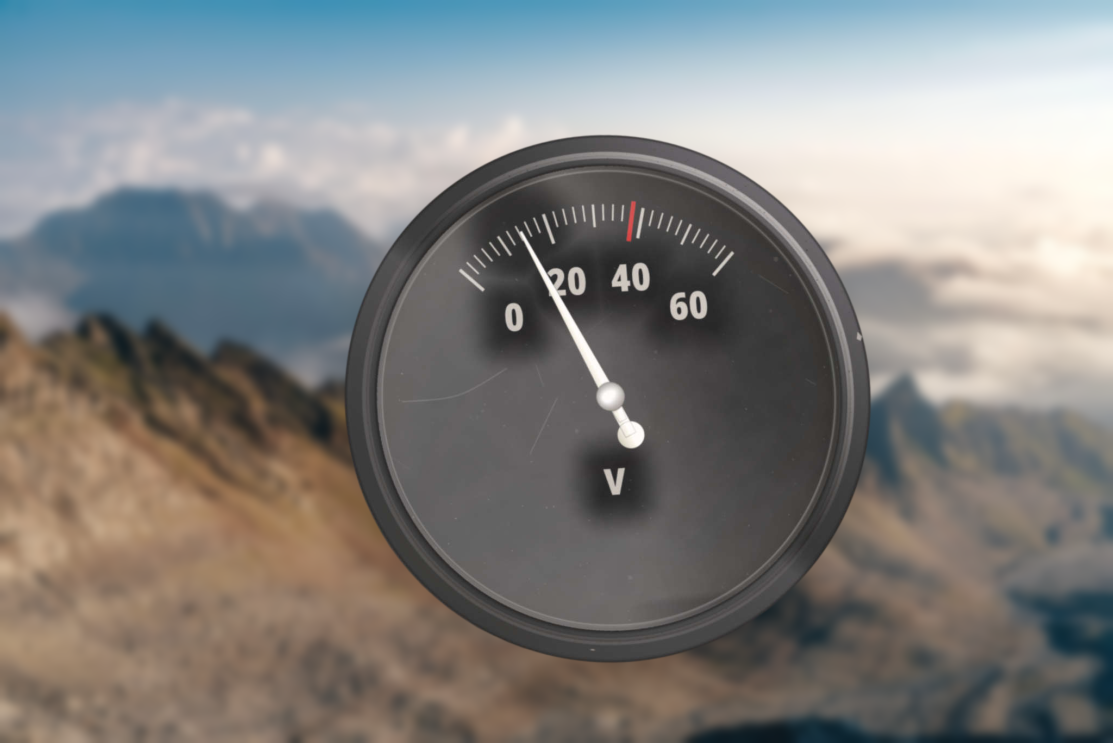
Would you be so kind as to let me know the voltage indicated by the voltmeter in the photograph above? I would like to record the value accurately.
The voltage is 14 V
